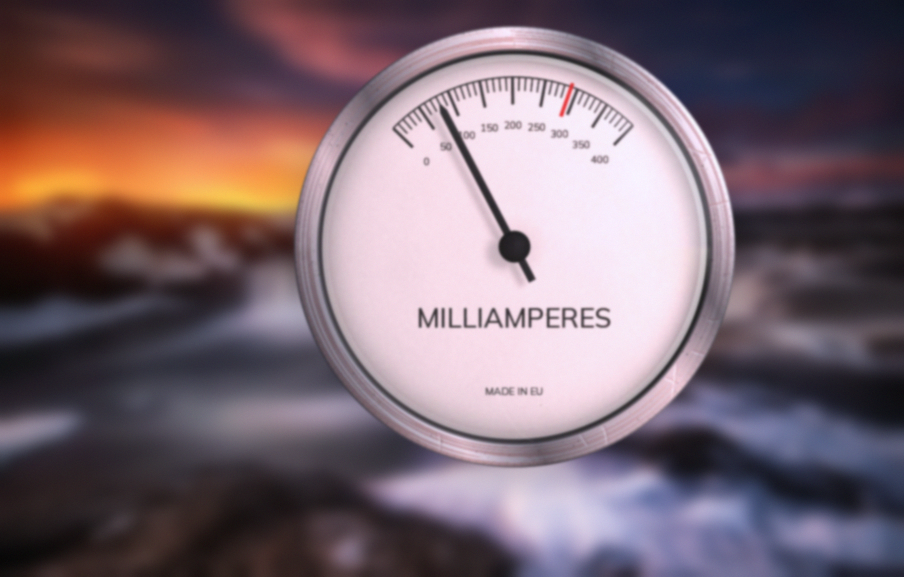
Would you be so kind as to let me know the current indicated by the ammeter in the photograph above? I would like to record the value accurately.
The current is 80 mA
